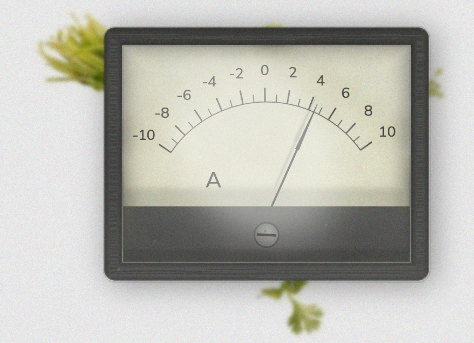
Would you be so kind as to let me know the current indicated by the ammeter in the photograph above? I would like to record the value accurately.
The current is 4.5 A
